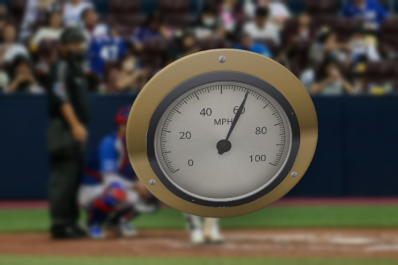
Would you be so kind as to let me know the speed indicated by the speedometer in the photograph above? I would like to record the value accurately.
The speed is 60 mph
